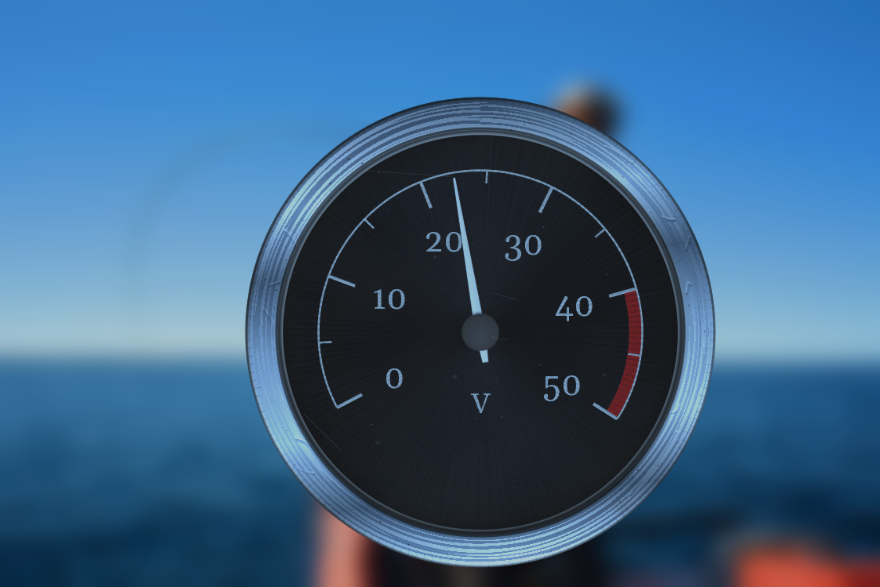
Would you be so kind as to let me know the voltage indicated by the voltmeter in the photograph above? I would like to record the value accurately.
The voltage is 22.5 V
